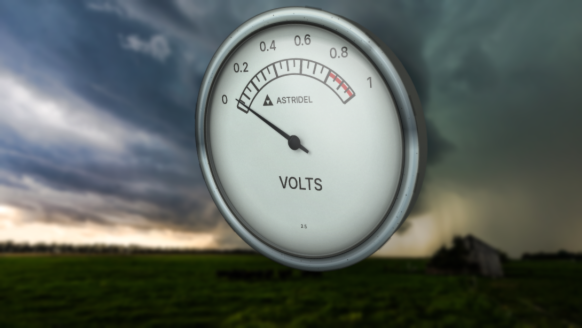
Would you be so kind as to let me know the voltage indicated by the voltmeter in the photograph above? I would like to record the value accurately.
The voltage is 0.05 V
